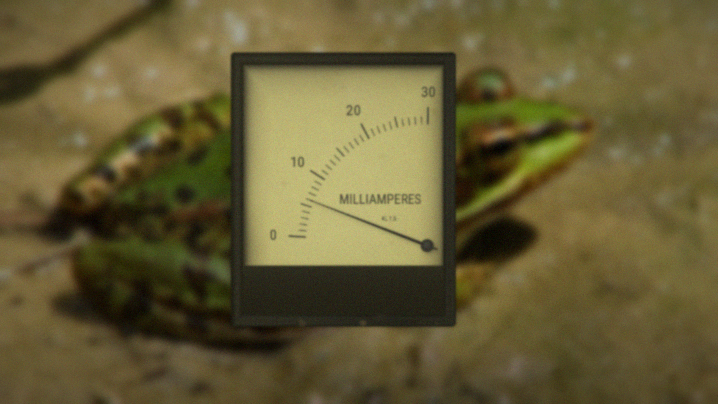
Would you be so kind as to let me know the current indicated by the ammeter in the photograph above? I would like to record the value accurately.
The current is 6 mA
